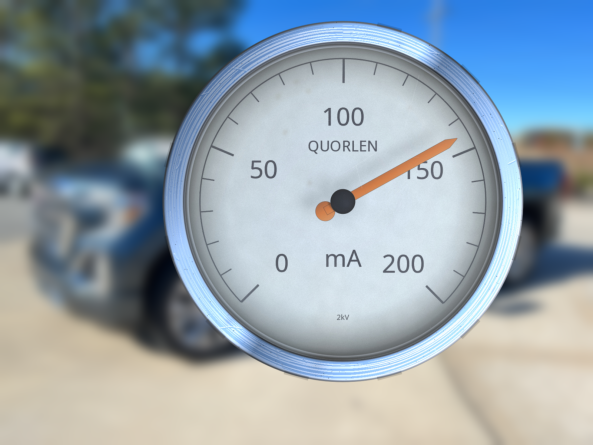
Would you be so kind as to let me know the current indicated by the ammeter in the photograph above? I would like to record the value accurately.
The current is 145 mA
